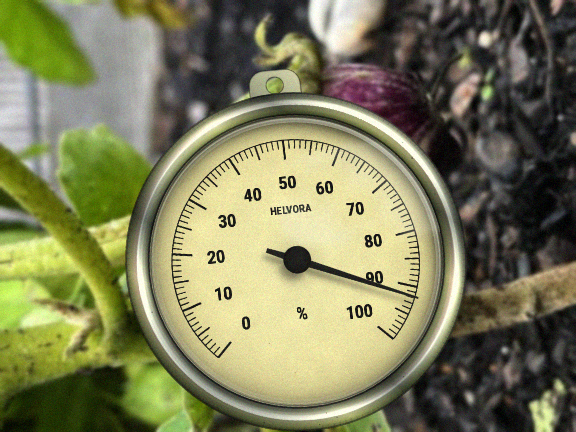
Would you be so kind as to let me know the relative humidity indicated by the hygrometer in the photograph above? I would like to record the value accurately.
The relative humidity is 92 %
